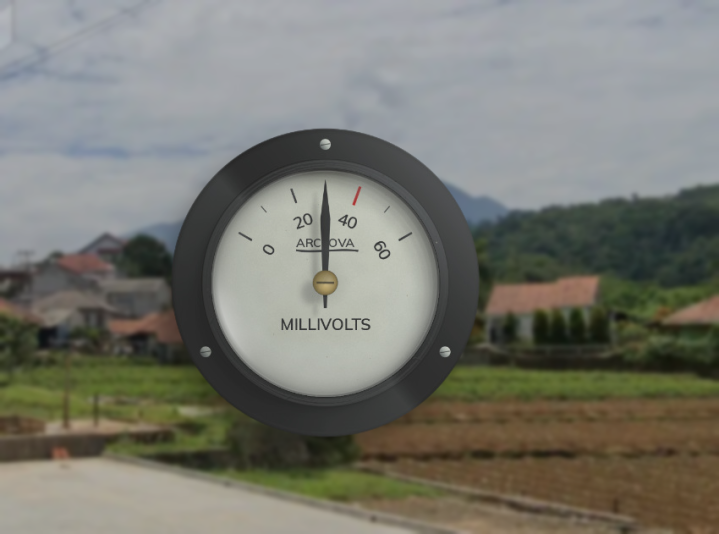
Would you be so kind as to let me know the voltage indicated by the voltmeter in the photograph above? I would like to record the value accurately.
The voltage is 30 mV
